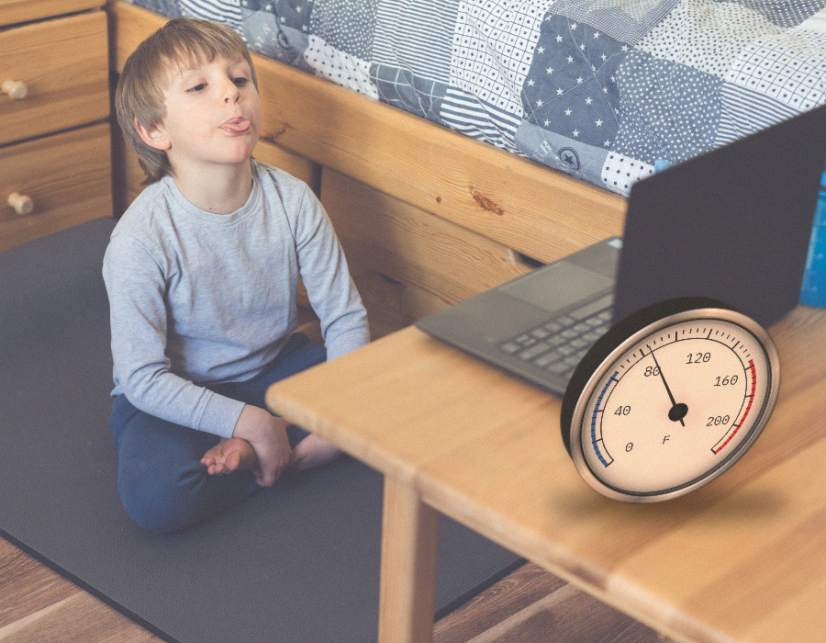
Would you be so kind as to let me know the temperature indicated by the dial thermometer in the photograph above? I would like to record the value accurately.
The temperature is 84 °F
